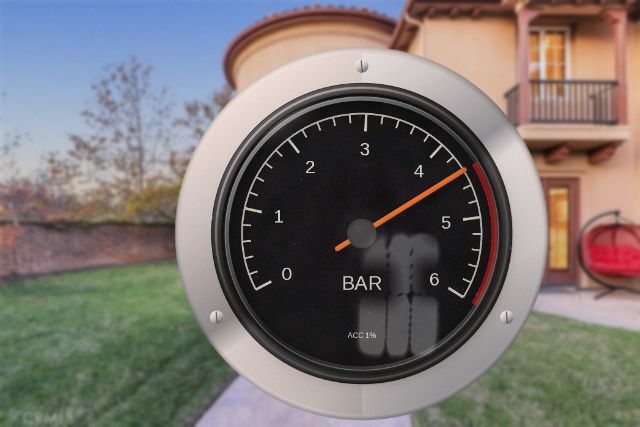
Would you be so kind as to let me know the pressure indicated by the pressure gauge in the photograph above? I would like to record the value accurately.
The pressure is 4.4 bar
